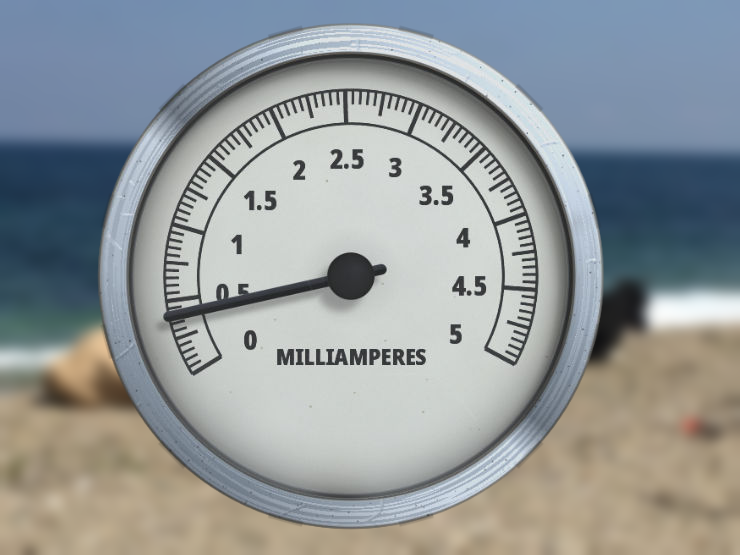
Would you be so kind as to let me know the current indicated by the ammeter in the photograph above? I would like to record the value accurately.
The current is 0.4 mA
